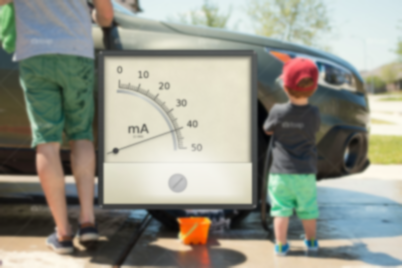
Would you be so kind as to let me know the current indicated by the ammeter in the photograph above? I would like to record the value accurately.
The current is 40 mA
